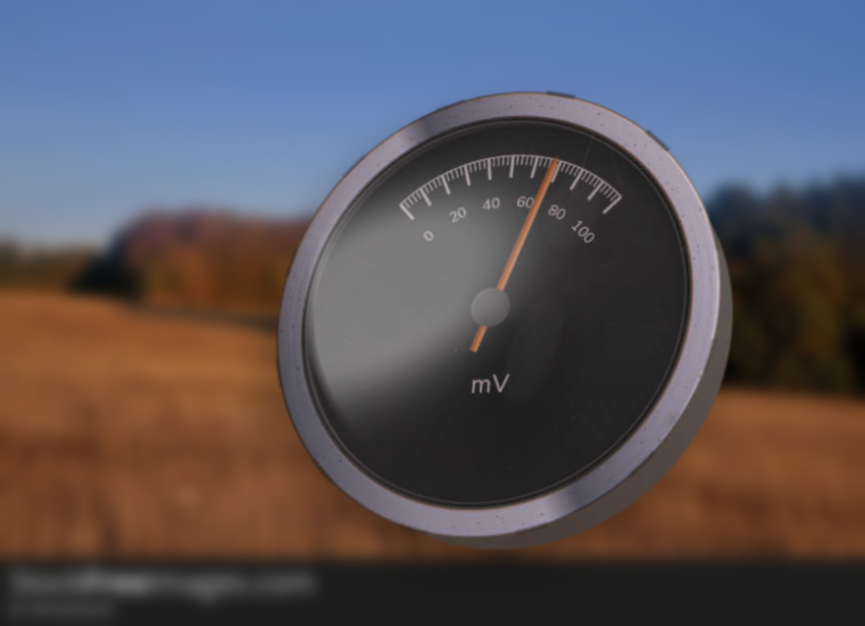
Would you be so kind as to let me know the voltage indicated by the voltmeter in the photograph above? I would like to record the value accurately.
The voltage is 70 mV
